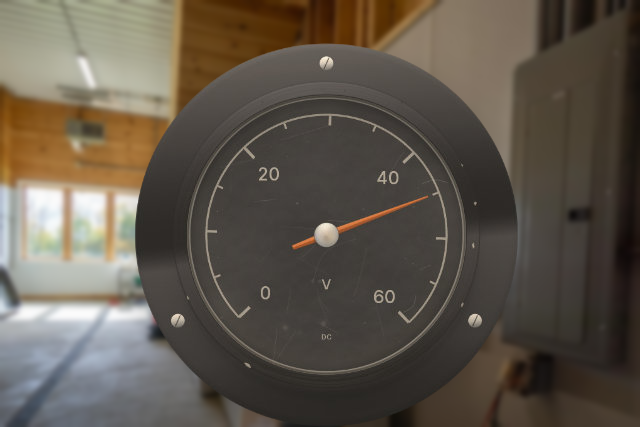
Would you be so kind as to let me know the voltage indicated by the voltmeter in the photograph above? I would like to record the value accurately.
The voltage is 45 V
